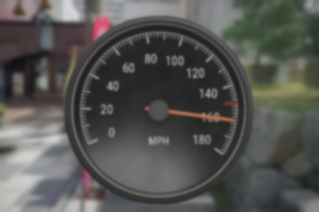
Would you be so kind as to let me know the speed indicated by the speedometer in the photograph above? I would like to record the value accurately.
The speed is 160 mph
